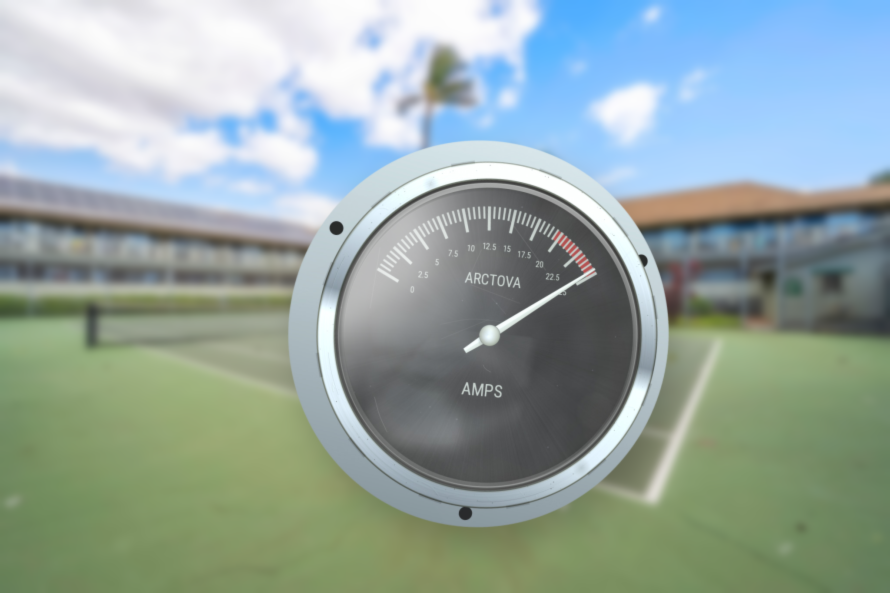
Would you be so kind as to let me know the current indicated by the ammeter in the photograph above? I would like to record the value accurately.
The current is 24.5 A
